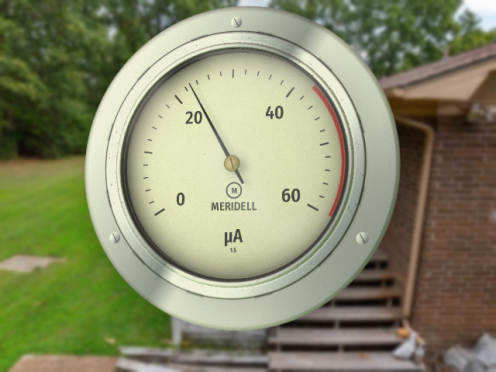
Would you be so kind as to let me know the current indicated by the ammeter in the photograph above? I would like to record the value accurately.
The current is 23 µA
